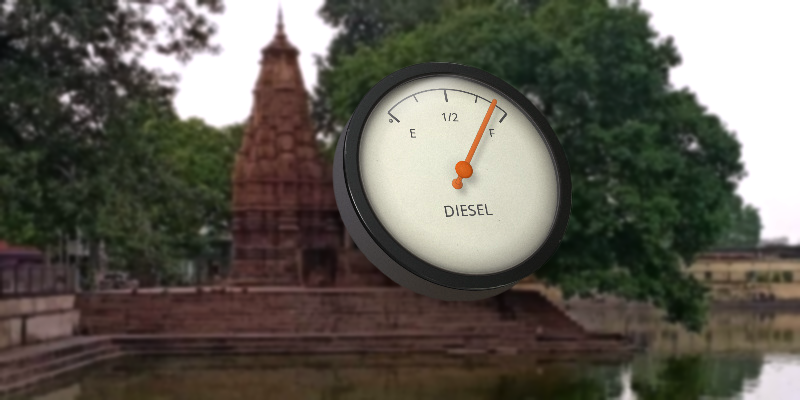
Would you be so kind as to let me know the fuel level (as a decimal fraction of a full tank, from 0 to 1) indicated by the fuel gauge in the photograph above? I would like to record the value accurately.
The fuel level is 0.875
